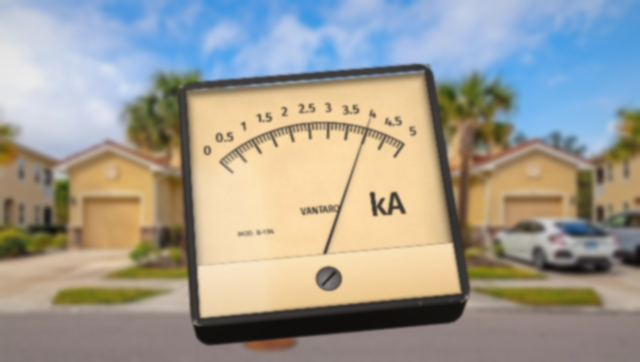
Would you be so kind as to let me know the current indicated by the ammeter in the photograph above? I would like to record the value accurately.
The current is 4 kA
